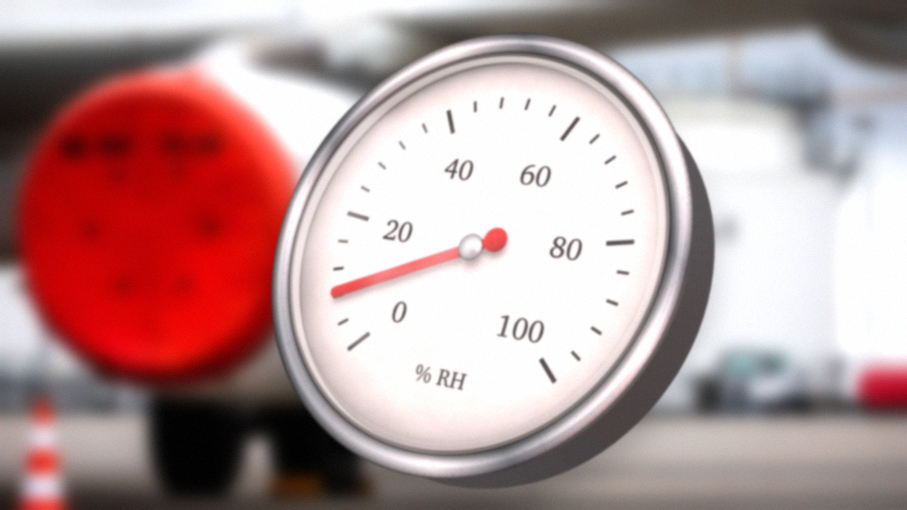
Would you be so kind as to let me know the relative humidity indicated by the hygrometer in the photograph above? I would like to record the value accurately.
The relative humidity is 8 %
